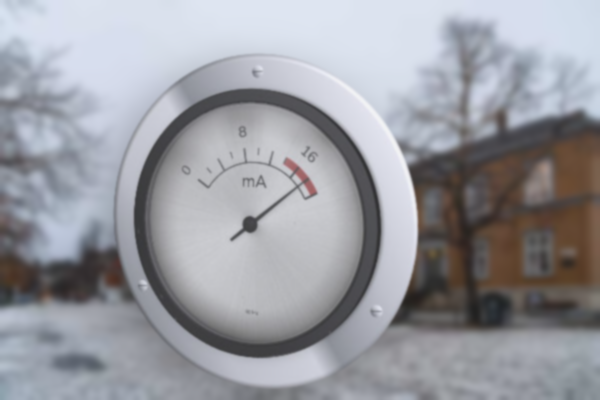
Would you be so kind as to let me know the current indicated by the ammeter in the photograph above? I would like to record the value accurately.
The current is 18 mA
